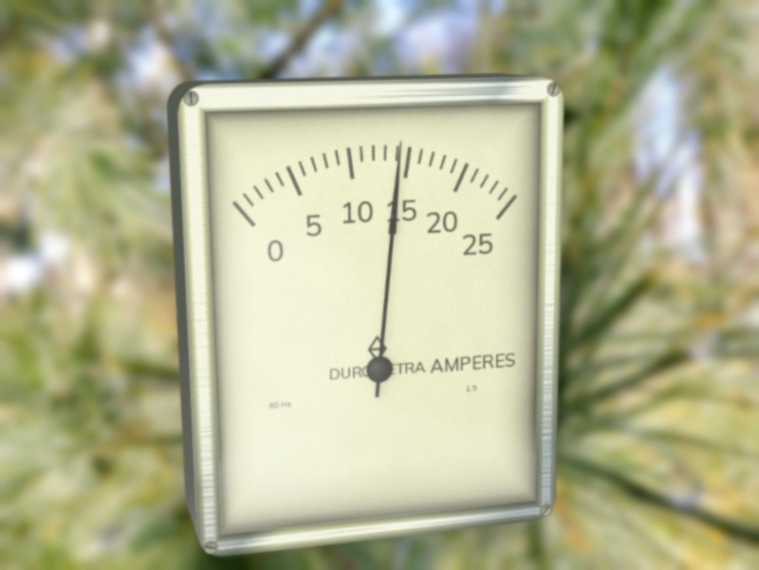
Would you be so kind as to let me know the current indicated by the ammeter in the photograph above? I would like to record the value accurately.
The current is 14 A
